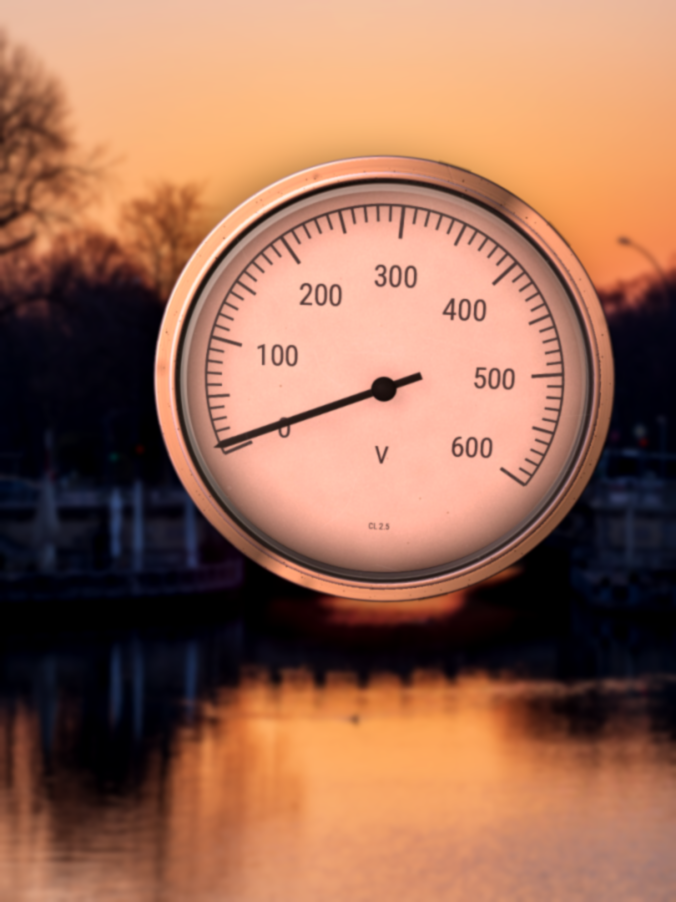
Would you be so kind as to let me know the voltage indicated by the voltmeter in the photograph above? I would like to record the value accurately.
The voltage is 10 V
